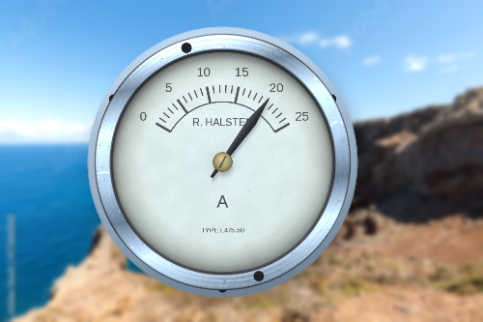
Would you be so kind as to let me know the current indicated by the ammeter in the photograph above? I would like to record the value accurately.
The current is 20 A
